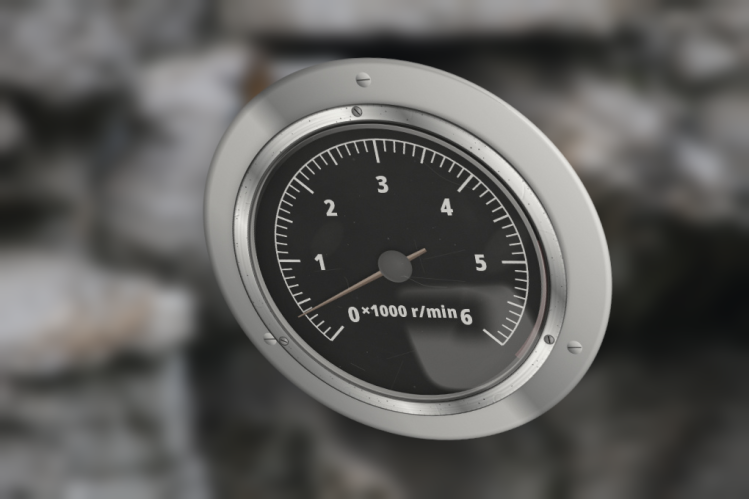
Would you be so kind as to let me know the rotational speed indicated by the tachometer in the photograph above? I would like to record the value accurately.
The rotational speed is 400 rpm
